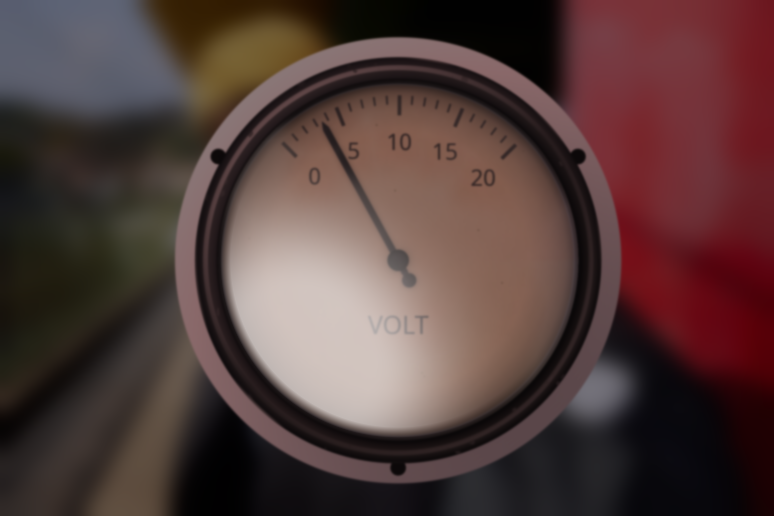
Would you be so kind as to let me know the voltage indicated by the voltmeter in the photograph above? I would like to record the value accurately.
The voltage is 3.5 V
